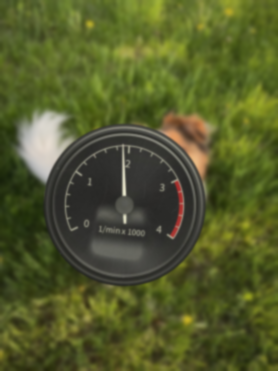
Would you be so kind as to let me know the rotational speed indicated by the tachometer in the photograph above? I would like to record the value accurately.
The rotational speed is 1900 rpm
